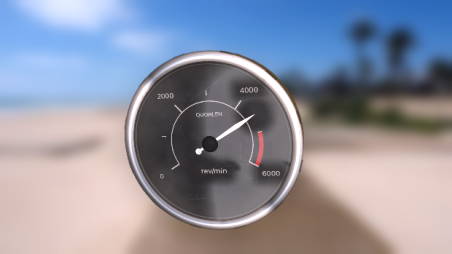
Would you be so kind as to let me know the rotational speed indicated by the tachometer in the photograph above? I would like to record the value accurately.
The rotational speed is 4500 rpm
